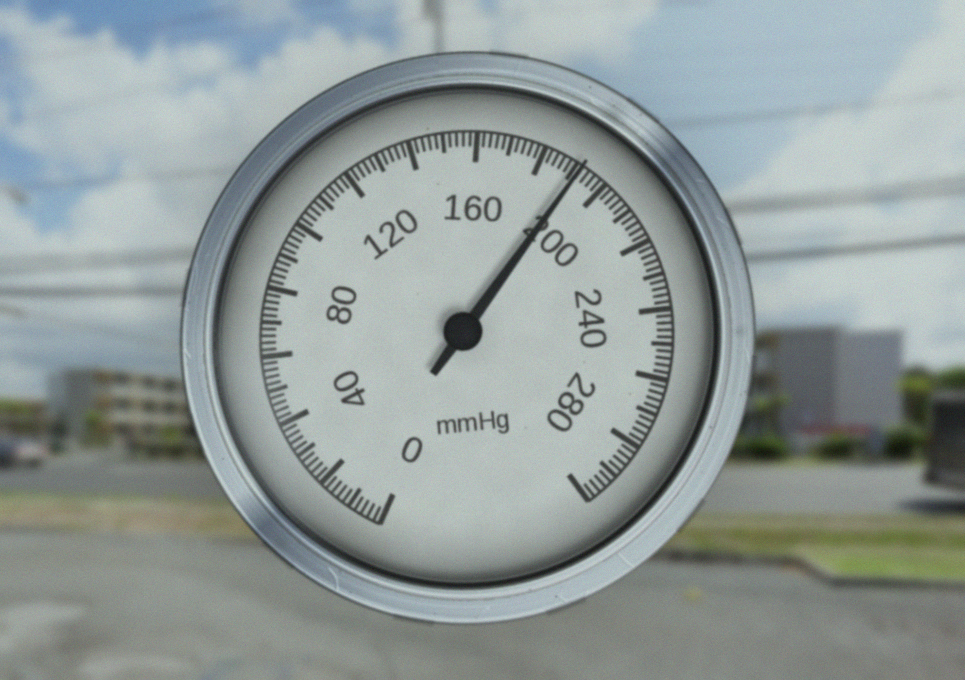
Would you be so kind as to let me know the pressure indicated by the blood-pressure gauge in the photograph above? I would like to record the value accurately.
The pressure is 192 mmHg
